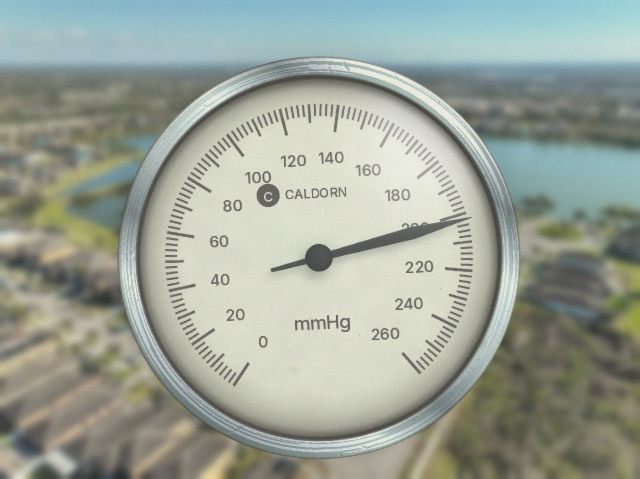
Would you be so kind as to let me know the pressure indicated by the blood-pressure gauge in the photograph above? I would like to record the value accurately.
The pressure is 202 mmHg
